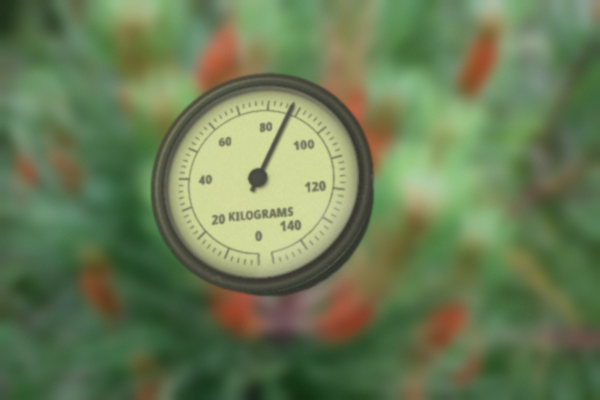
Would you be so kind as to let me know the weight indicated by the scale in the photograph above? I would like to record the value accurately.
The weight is 88 kg
